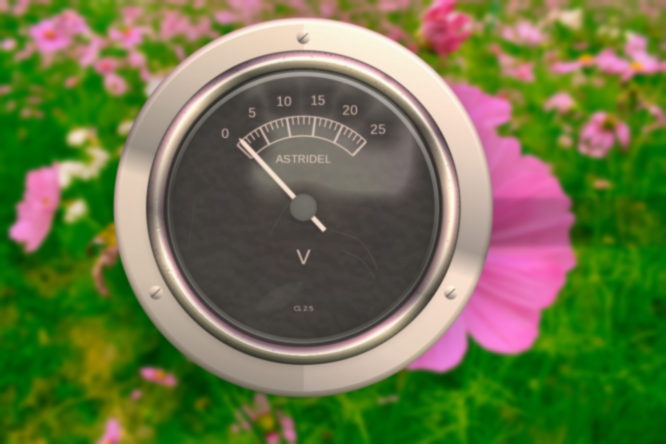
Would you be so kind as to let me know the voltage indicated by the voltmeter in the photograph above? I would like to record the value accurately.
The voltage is 1 V
